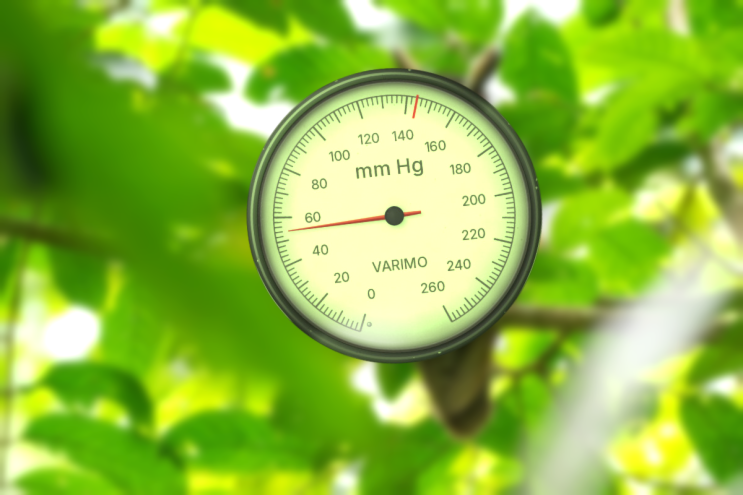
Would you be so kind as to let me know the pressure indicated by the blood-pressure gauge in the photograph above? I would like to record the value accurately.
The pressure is 54 mmHg
